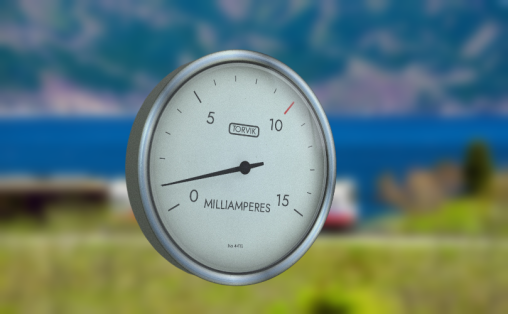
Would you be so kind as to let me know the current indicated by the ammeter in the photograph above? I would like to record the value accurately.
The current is 1 mA
